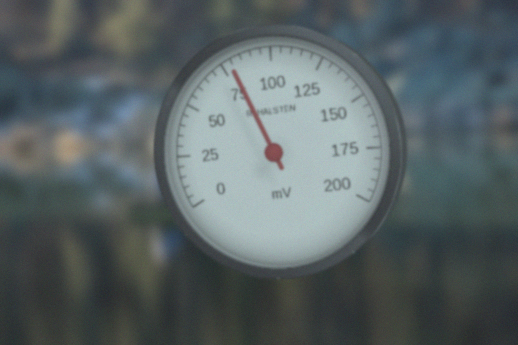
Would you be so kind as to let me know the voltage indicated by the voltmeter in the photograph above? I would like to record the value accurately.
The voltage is 80 mV
